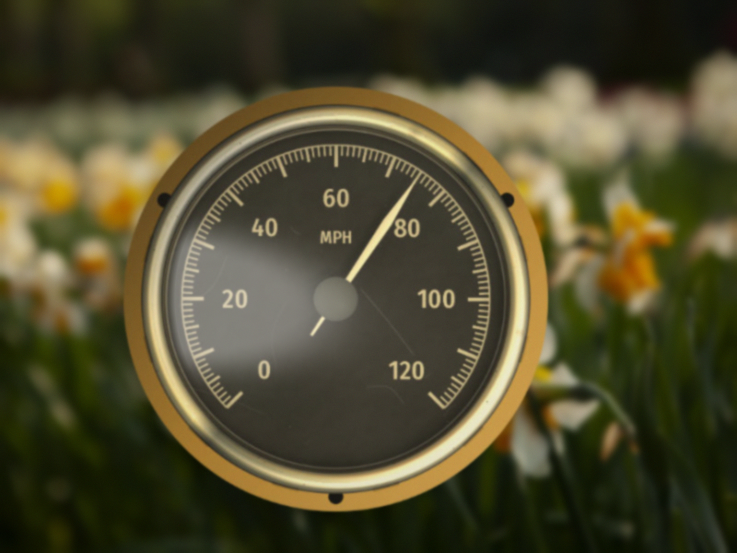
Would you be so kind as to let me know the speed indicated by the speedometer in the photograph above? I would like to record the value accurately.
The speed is 75 mph
